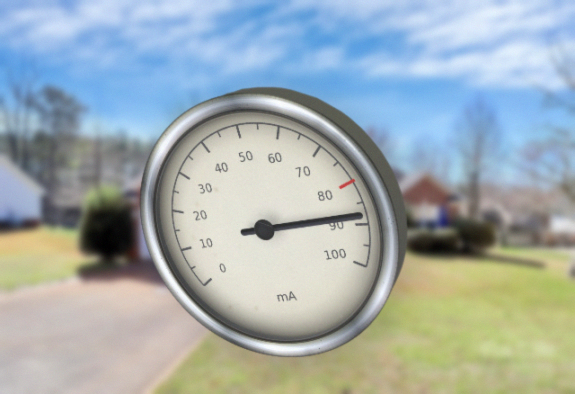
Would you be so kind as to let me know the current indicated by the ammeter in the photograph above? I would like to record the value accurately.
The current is 87.5 mA
